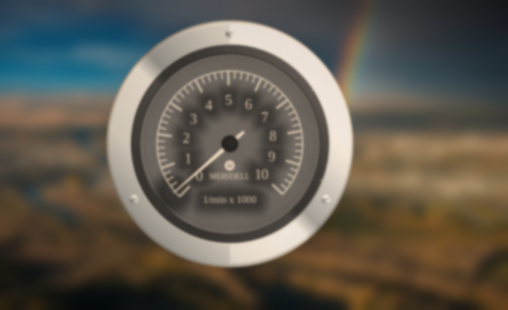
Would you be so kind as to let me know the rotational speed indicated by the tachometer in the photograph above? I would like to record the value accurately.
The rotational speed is 200 rpm
